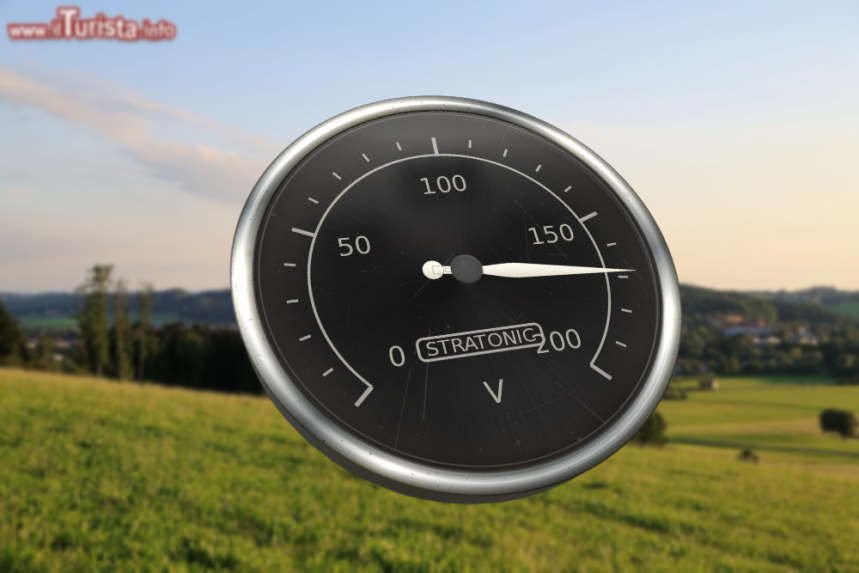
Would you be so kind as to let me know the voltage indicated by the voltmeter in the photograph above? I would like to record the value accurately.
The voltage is 170 V
